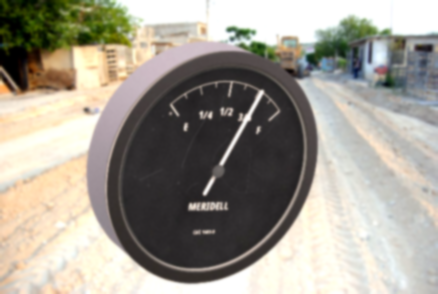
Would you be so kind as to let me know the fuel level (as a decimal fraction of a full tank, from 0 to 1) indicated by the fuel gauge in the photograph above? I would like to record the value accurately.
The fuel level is 0.75
